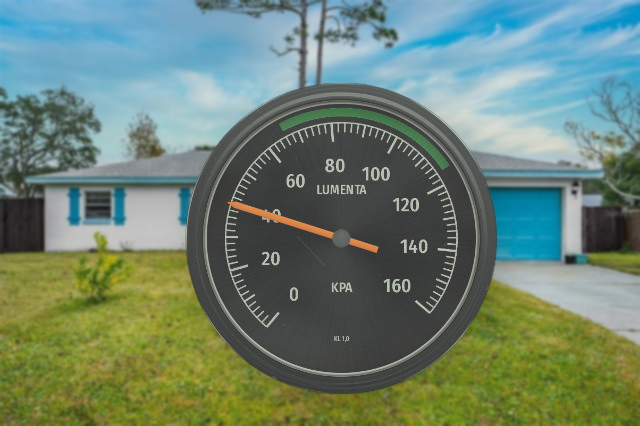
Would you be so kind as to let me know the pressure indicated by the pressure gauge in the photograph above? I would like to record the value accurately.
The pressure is 40 kPa
